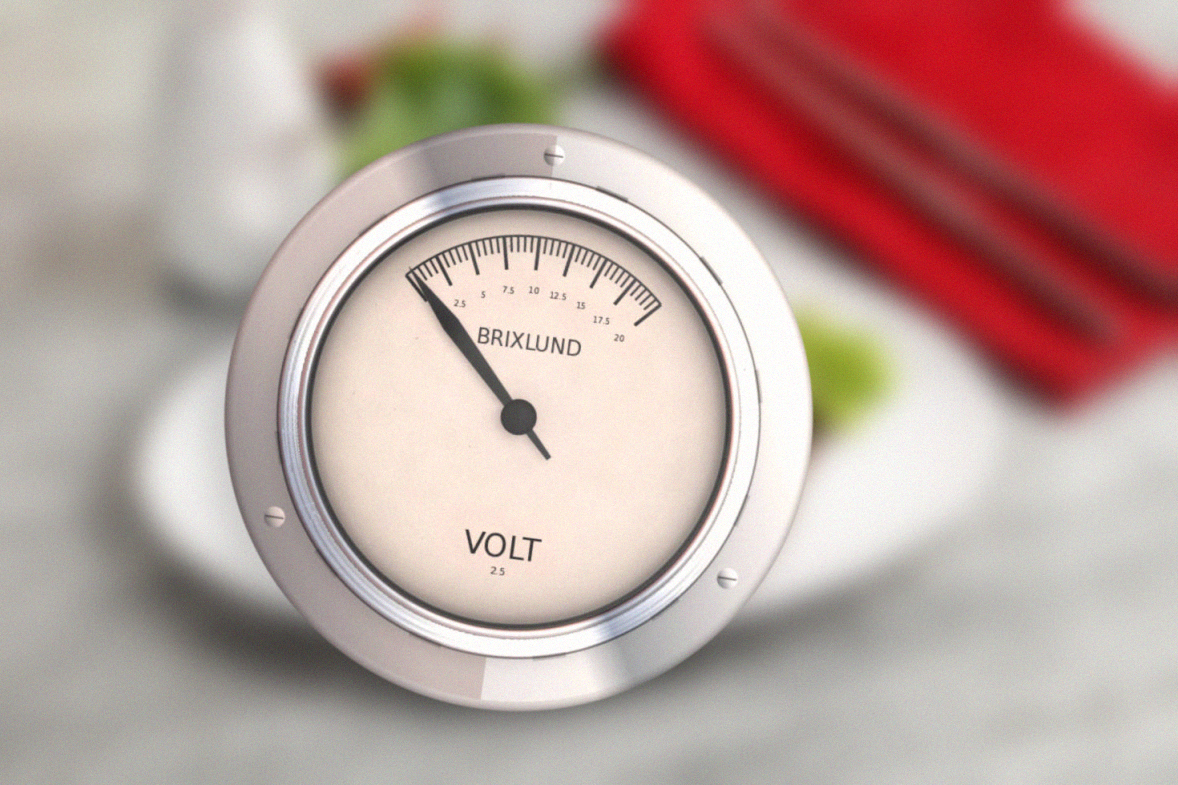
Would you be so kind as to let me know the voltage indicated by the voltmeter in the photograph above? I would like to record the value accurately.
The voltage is 0.5 V
